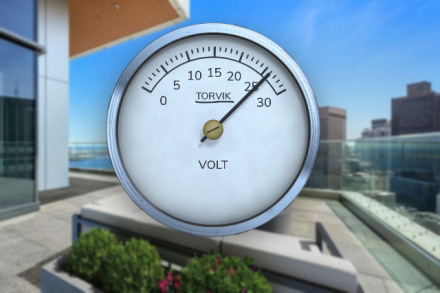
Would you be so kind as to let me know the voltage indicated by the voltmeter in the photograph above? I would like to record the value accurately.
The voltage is 26 V
